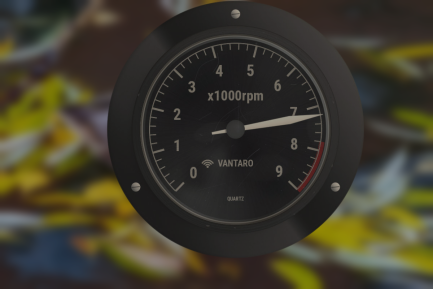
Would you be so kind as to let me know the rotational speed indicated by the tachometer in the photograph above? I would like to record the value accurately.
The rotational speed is 7200 rpm
